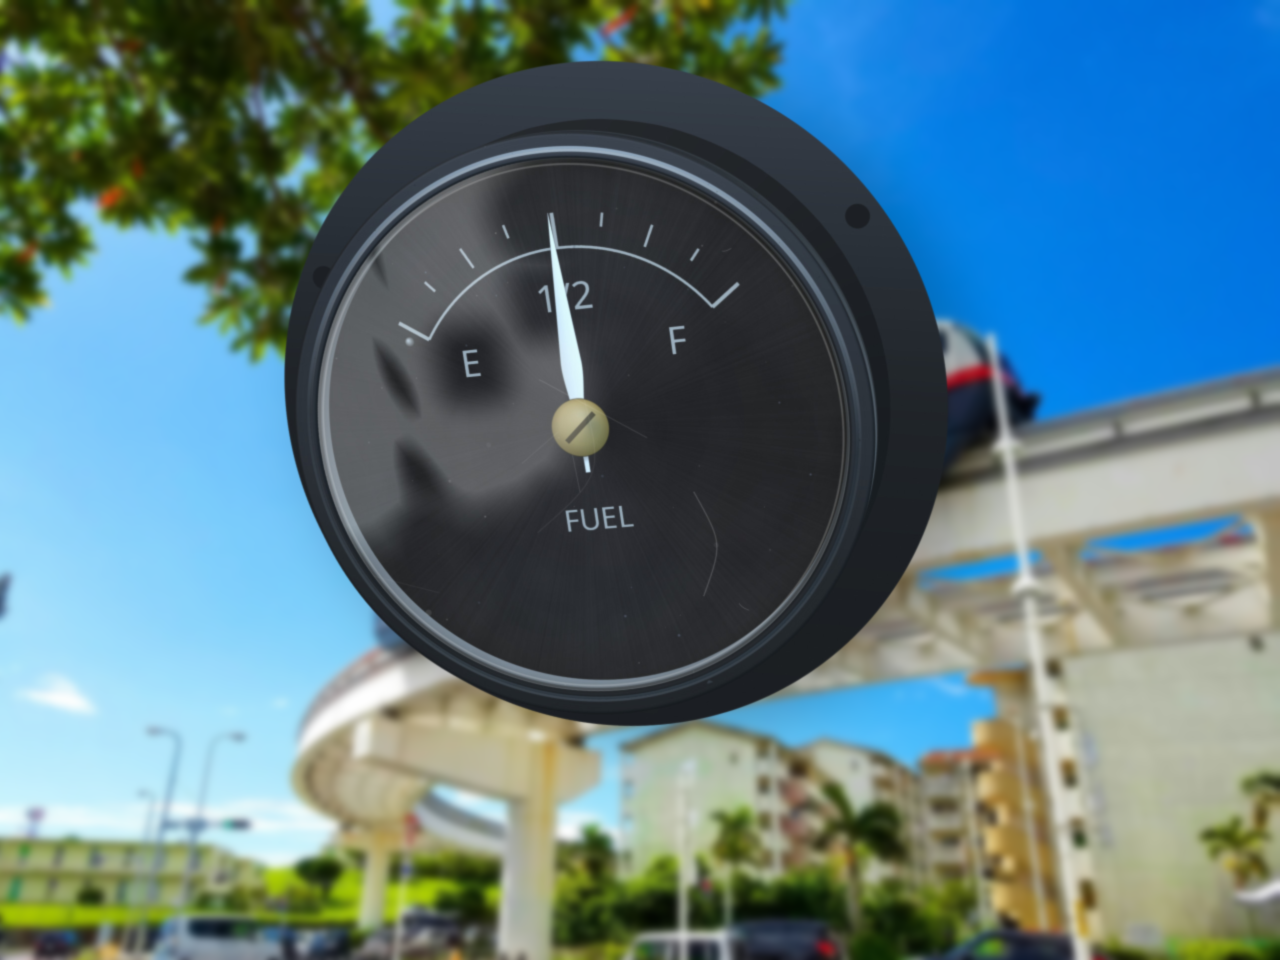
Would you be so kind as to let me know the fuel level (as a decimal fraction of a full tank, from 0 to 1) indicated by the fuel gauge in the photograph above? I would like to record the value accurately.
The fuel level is 0.5
